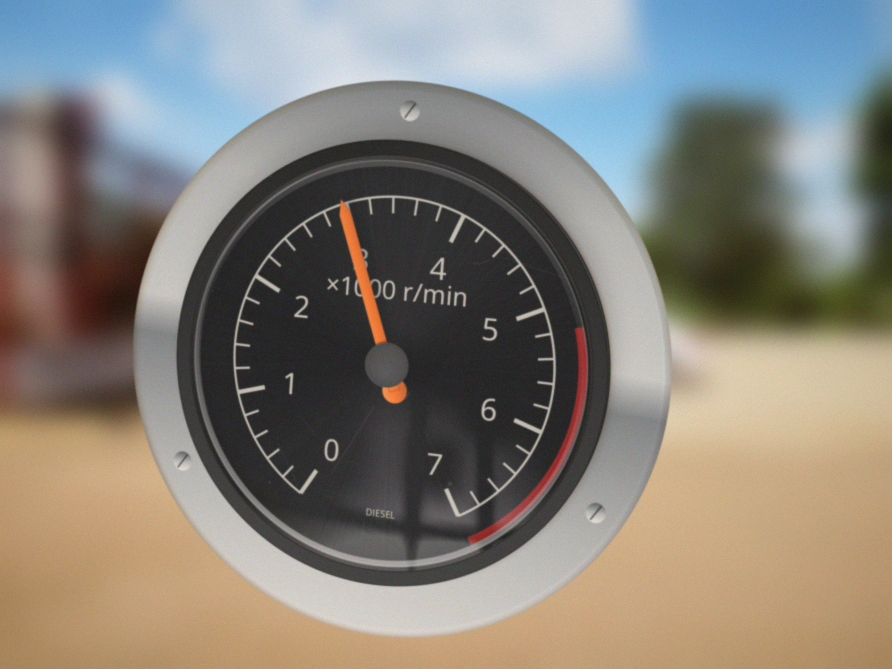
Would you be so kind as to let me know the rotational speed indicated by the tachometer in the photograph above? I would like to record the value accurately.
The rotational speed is 3000 rpm
